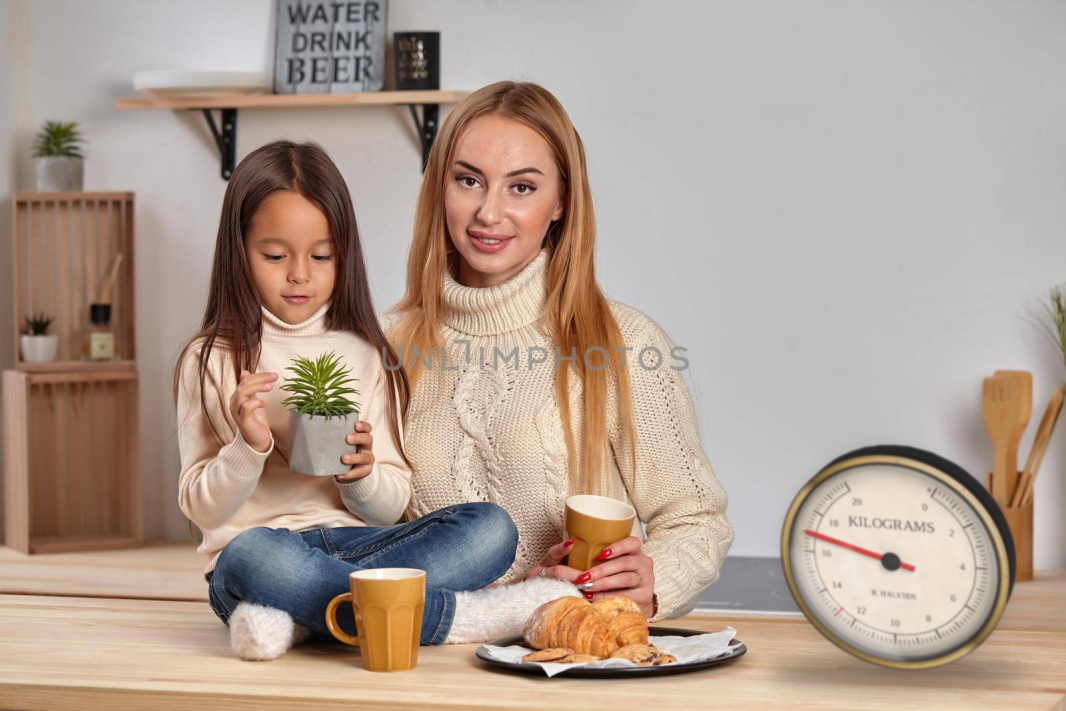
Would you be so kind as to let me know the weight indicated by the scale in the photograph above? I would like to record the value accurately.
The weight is 17 kg
